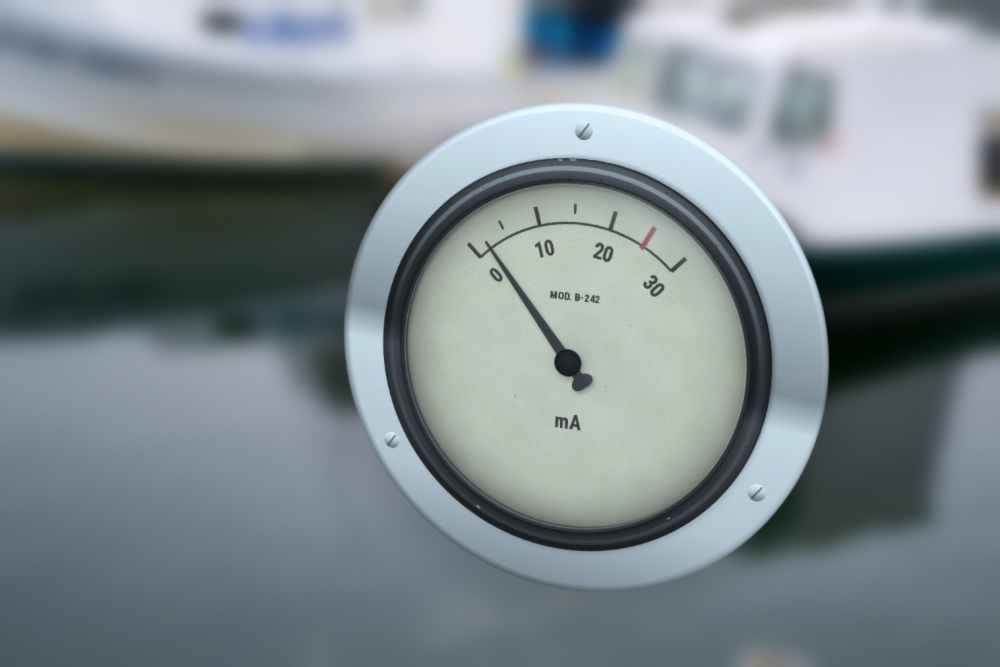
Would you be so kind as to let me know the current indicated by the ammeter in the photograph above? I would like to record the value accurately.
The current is 2.5 mA
